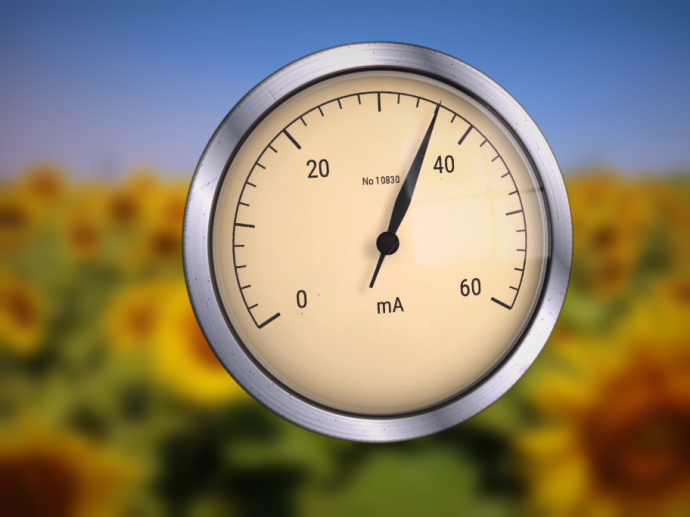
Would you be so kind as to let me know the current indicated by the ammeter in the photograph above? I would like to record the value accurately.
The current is 36 mA
